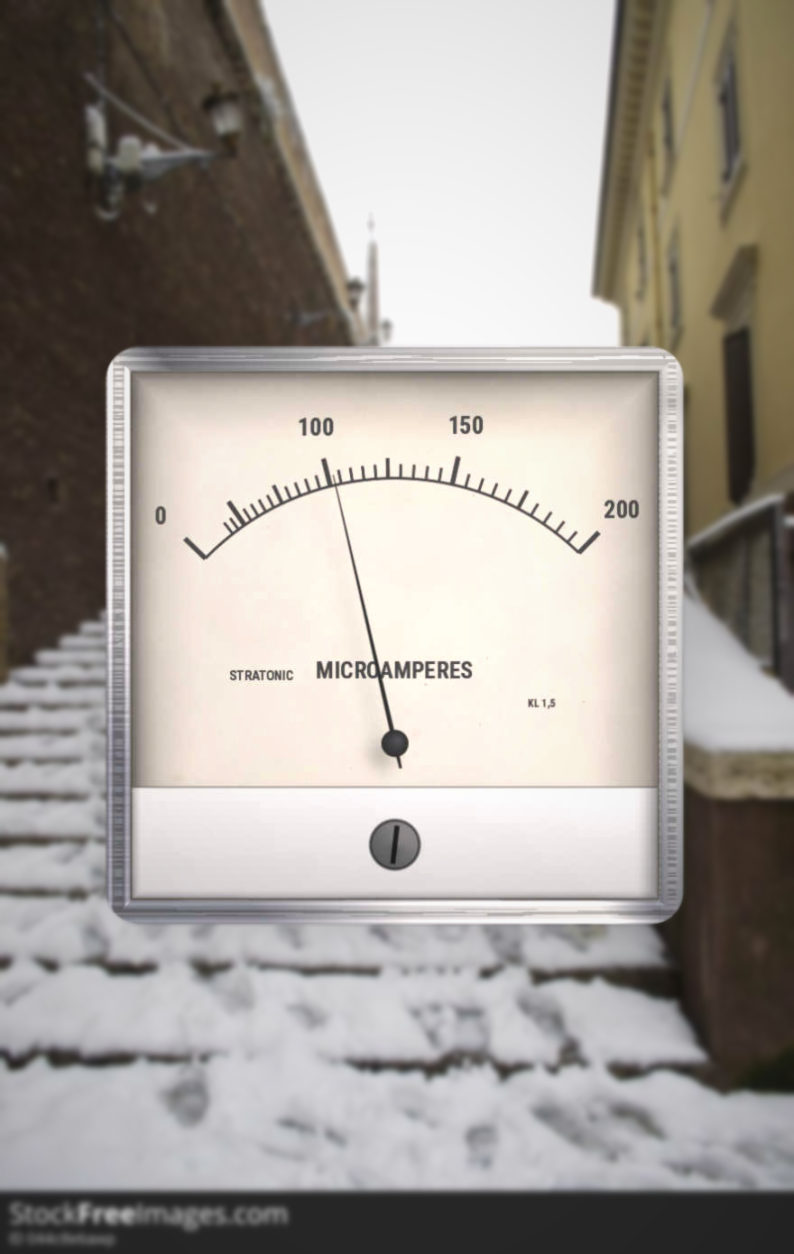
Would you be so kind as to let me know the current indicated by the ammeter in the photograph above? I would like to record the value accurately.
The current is 102.5 µA
